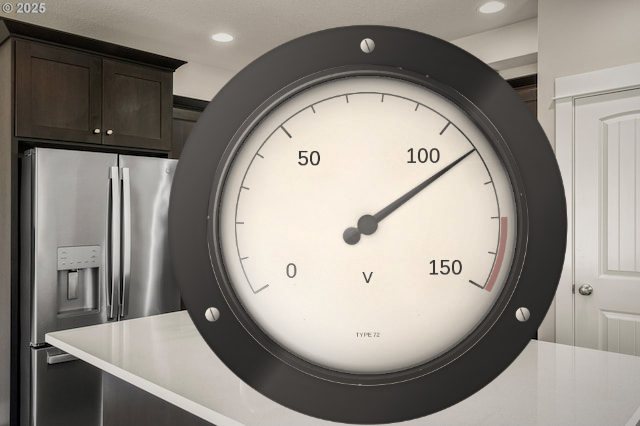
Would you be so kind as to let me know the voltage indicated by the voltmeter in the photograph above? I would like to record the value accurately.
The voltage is 110 V
